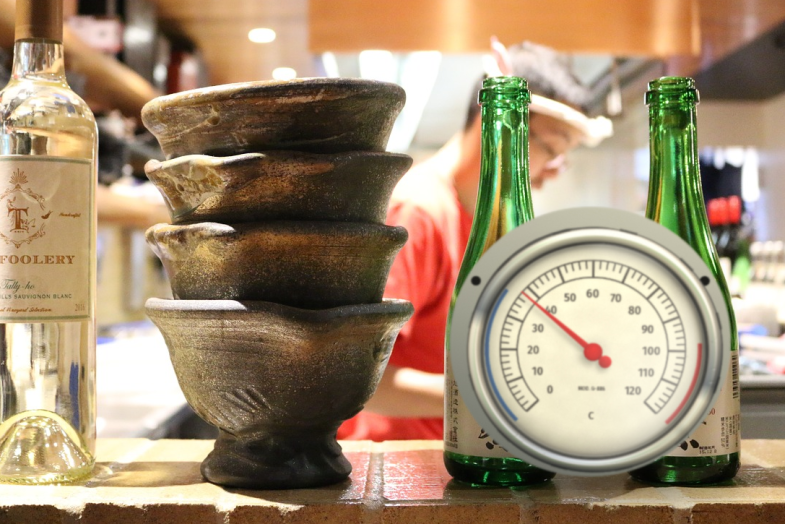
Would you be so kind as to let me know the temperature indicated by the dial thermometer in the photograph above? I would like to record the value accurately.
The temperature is 38 °C
